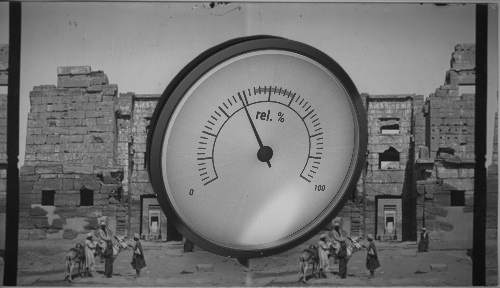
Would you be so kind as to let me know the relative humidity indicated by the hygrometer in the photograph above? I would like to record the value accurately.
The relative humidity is 38 %
